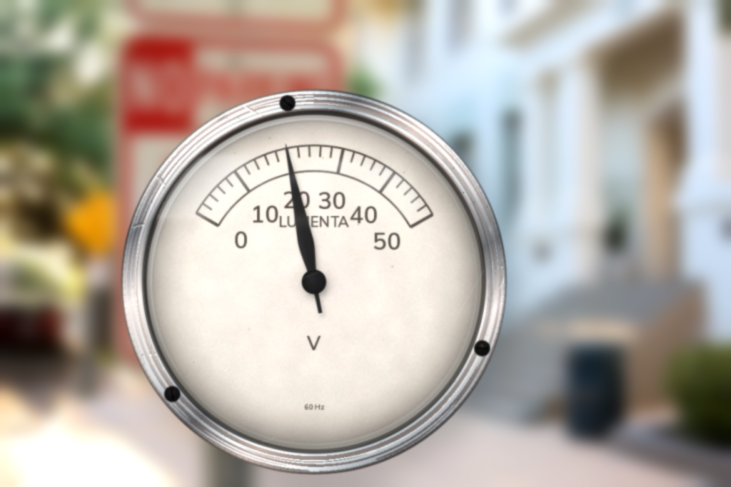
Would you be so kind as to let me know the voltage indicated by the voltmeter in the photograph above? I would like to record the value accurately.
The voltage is 20 V
